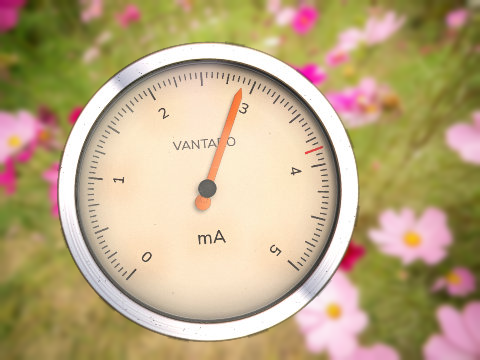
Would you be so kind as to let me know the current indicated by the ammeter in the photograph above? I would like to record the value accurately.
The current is 2.9 mA
